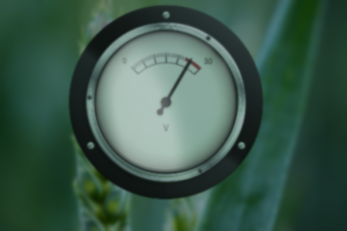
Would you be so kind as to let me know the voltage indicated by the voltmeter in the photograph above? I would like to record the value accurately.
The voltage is 25 V
